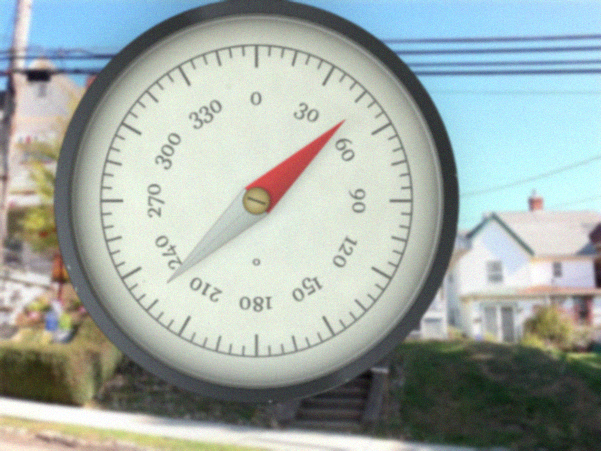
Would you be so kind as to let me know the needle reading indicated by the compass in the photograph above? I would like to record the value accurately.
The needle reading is 47.5 °
